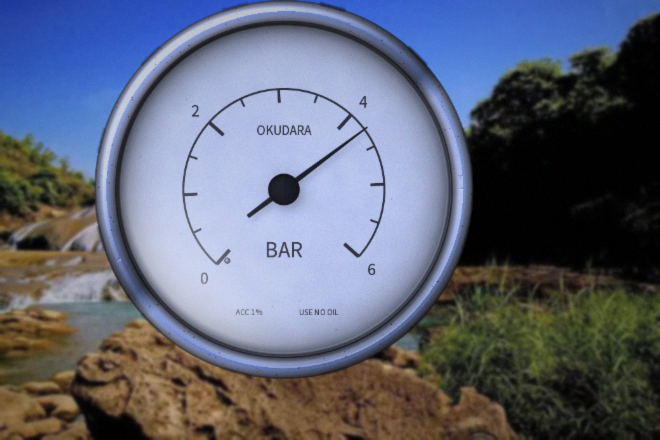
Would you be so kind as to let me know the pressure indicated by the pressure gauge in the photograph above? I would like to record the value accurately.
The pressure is 4.25 bar
